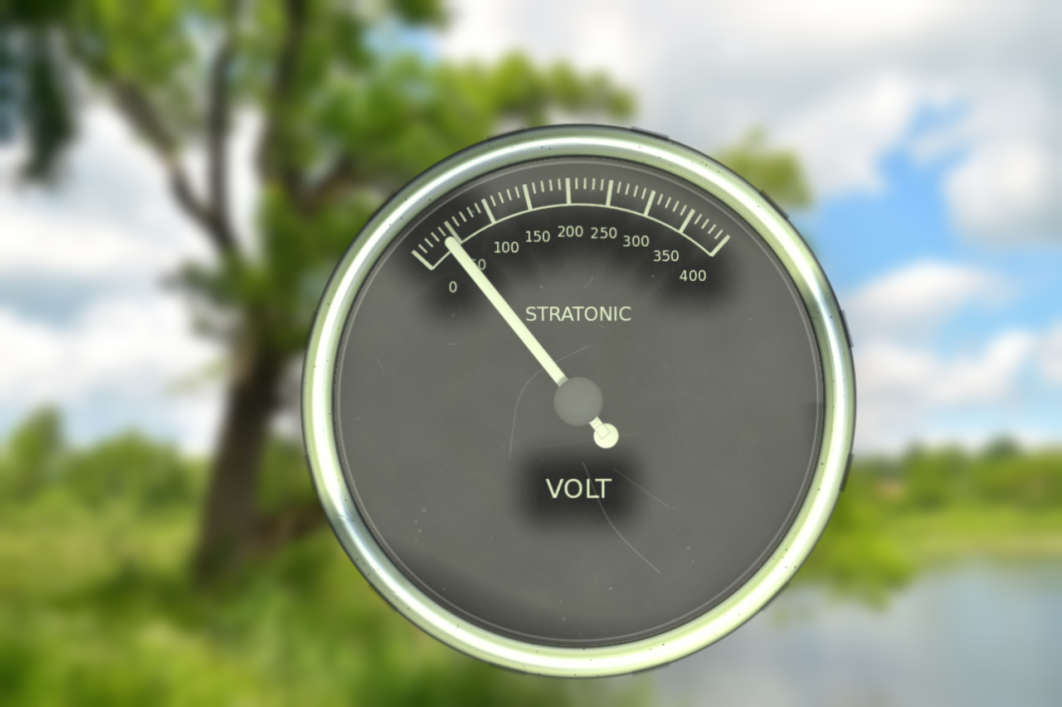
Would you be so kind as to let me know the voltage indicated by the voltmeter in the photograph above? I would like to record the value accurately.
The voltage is 40 V
